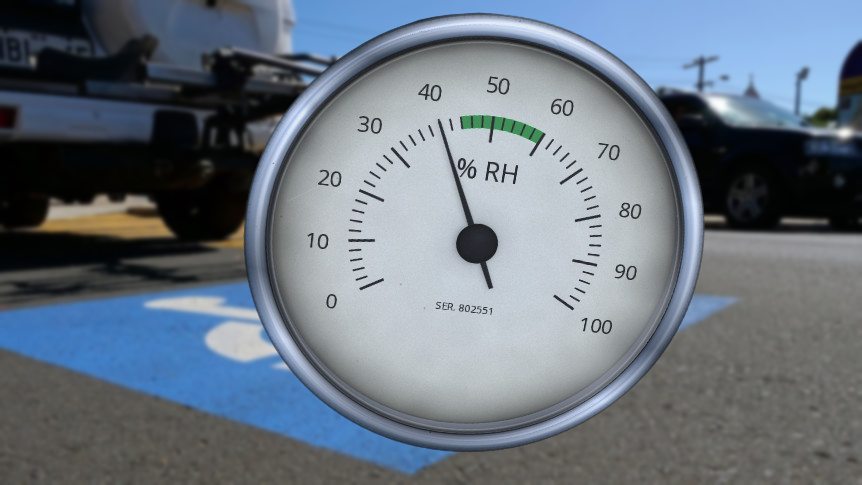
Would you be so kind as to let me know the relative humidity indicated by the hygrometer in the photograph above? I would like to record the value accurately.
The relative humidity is 40 %
